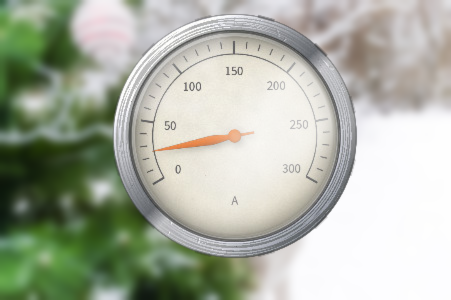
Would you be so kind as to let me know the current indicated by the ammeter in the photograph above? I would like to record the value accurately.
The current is 25 A
